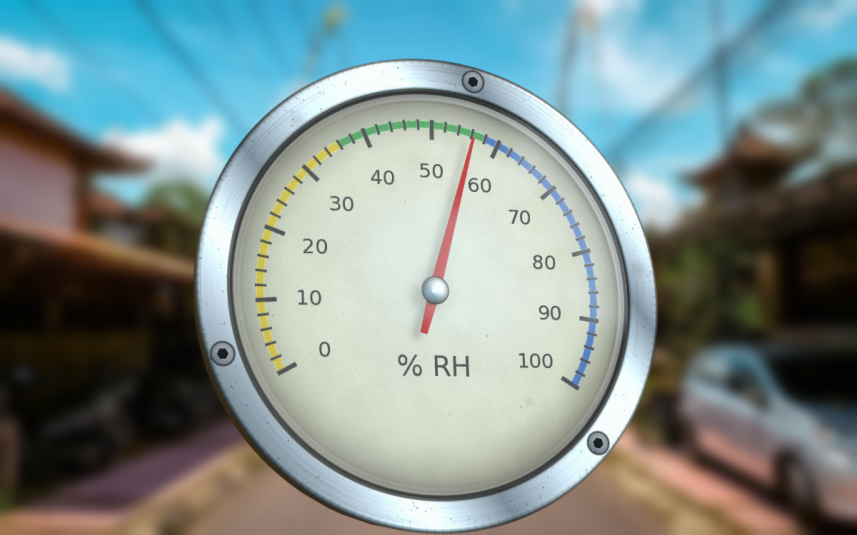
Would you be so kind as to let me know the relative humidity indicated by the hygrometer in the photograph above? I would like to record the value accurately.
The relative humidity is 56 %
